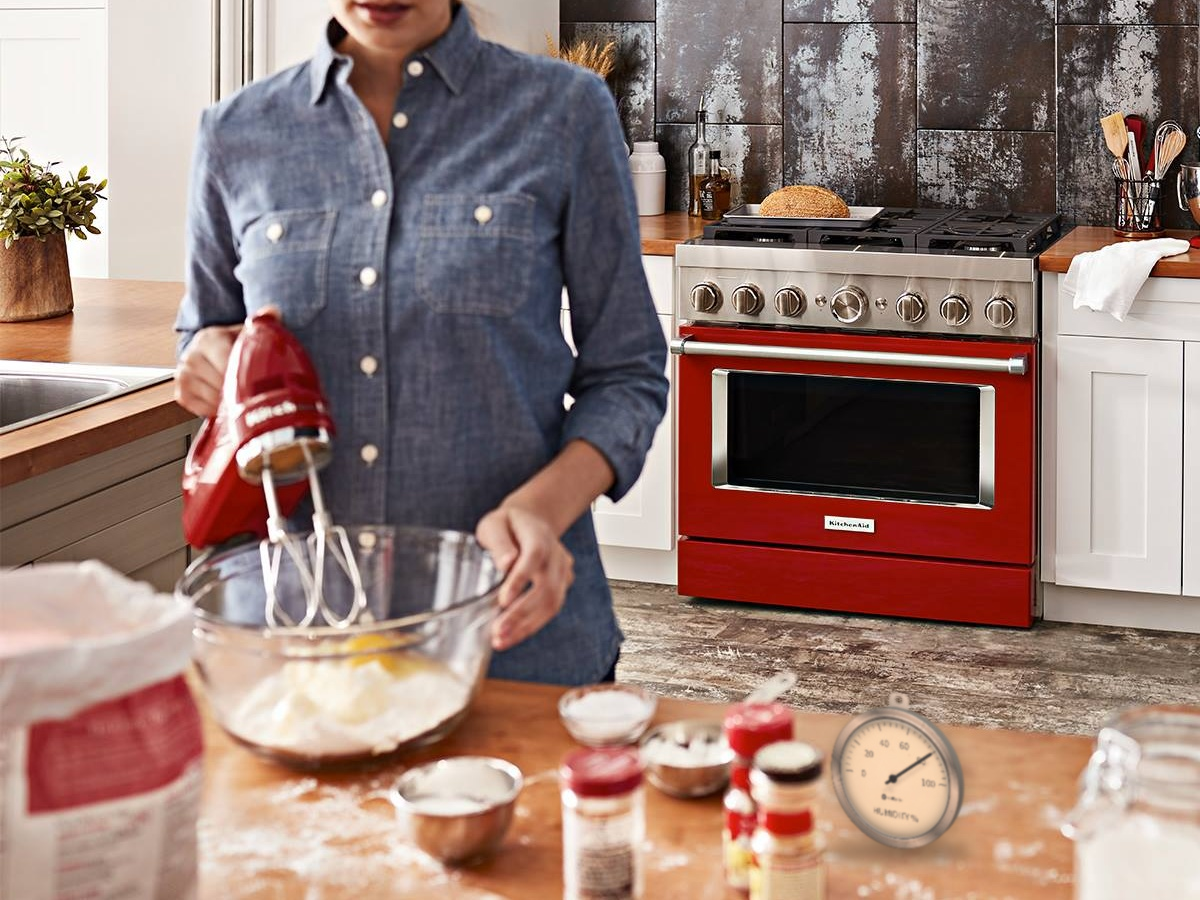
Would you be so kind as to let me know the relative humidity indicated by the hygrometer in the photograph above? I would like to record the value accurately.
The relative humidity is 80 %
